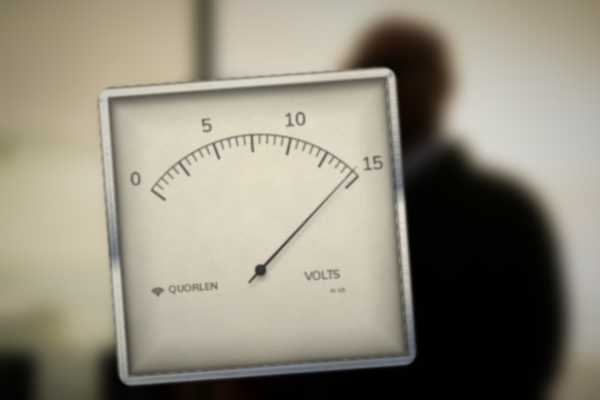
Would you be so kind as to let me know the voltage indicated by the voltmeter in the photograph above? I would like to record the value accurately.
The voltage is 14.5 V
